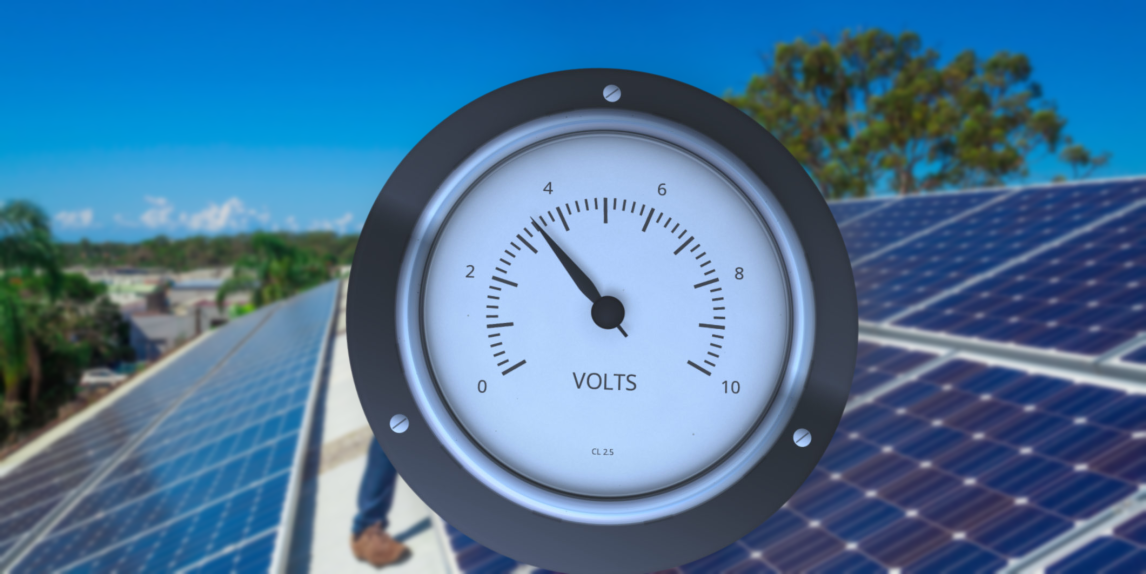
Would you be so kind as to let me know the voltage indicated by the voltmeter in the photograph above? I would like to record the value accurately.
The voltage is 3.4 V
